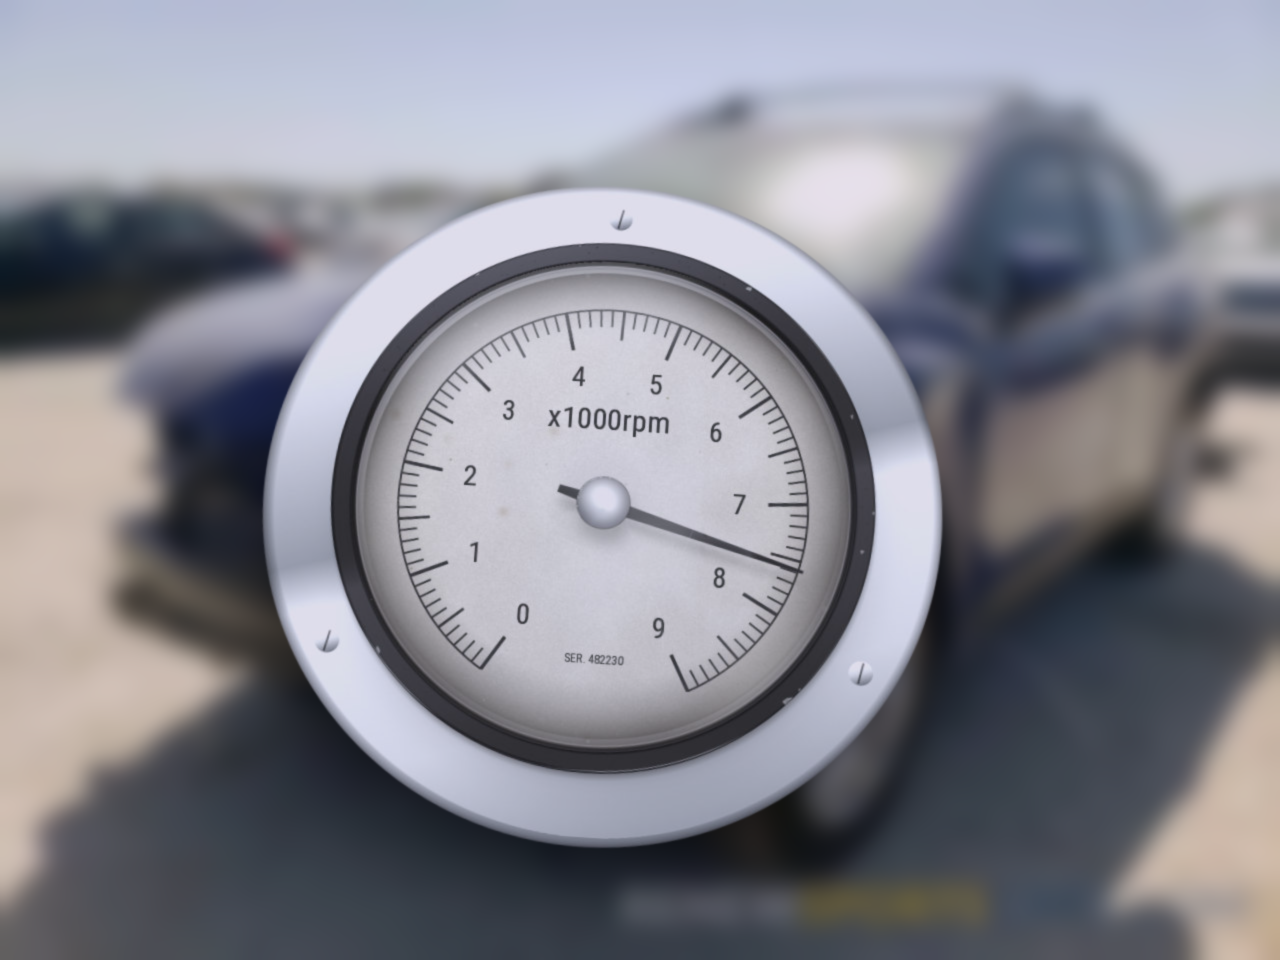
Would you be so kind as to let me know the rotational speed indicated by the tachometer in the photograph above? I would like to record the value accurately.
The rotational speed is 7600 rpm
